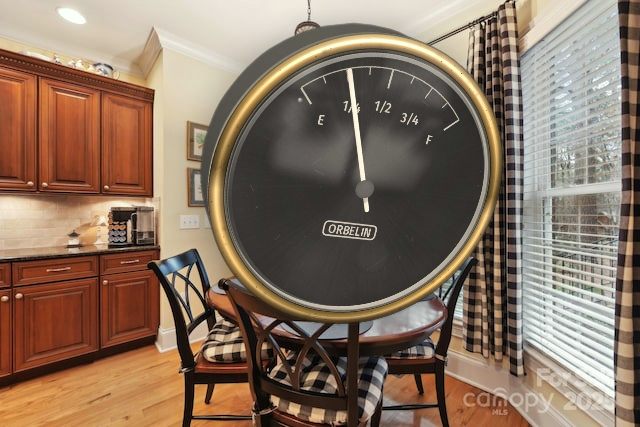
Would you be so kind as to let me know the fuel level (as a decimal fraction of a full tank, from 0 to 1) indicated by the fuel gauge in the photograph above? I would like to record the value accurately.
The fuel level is 0.25
